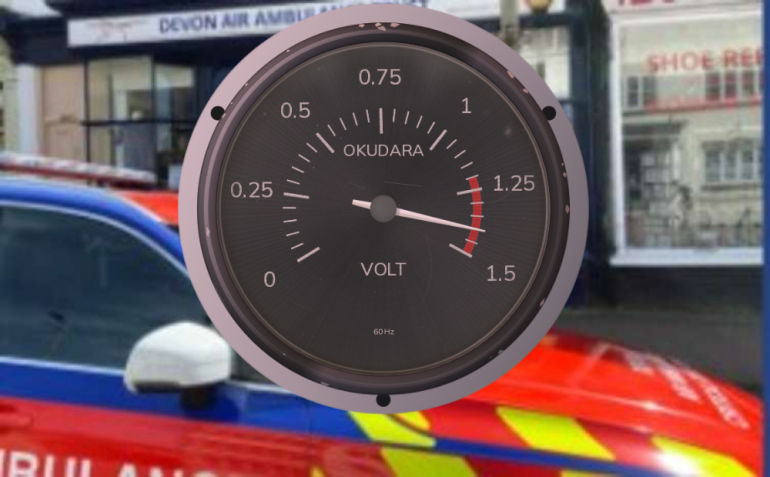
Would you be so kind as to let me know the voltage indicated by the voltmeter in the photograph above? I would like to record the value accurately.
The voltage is 1.4 V
